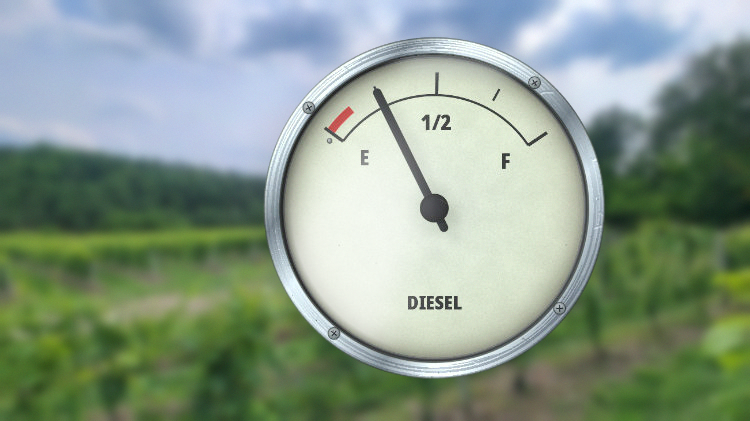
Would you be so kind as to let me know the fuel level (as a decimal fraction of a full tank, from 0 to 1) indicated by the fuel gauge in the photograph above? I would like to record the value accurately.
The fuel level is 0.25
